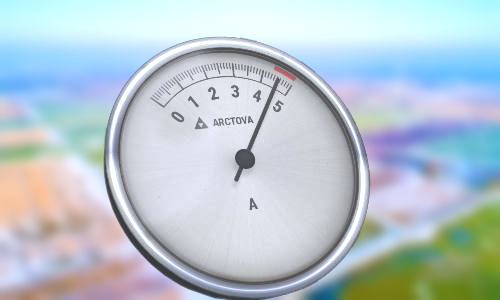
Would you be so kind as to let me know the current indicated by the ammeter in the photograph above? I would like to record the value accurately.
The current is 4.5 A
